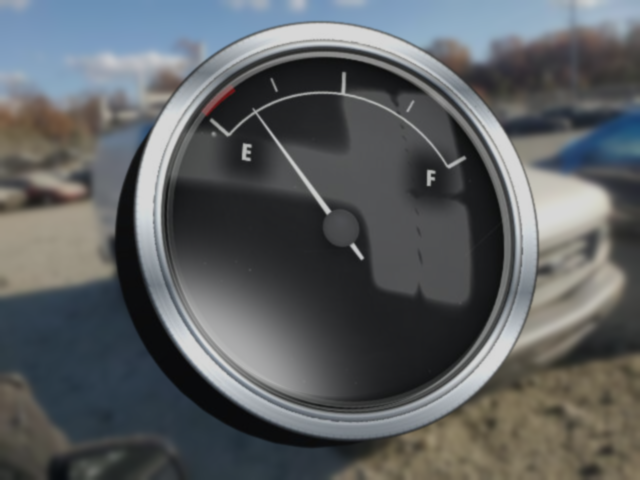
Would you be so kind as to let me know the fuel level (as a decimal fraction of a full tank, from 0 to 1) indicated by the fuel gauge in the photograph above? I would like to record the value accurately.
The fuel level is 0.125
